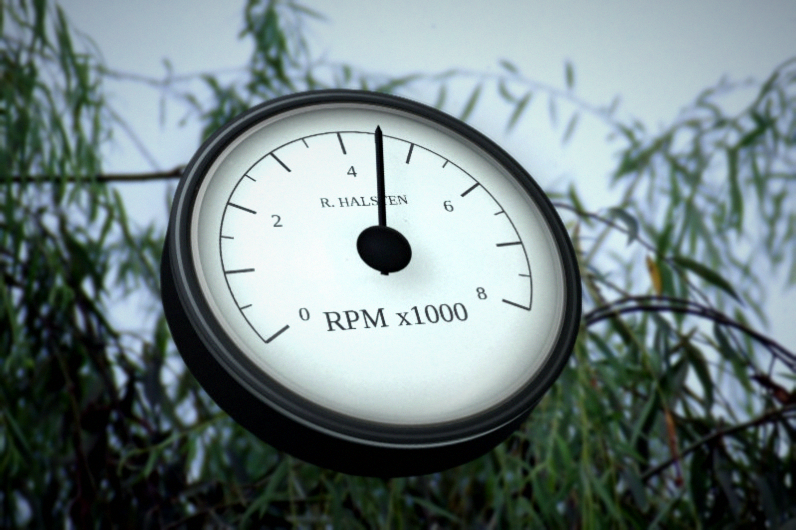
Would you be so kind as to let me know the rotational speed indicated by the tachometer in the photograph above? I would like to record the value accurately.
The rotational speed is 4500 rpm
